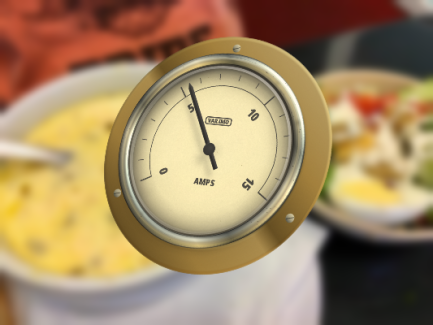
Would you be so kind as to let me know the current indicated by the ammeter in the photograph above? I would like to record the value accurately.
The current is 5.5 A
